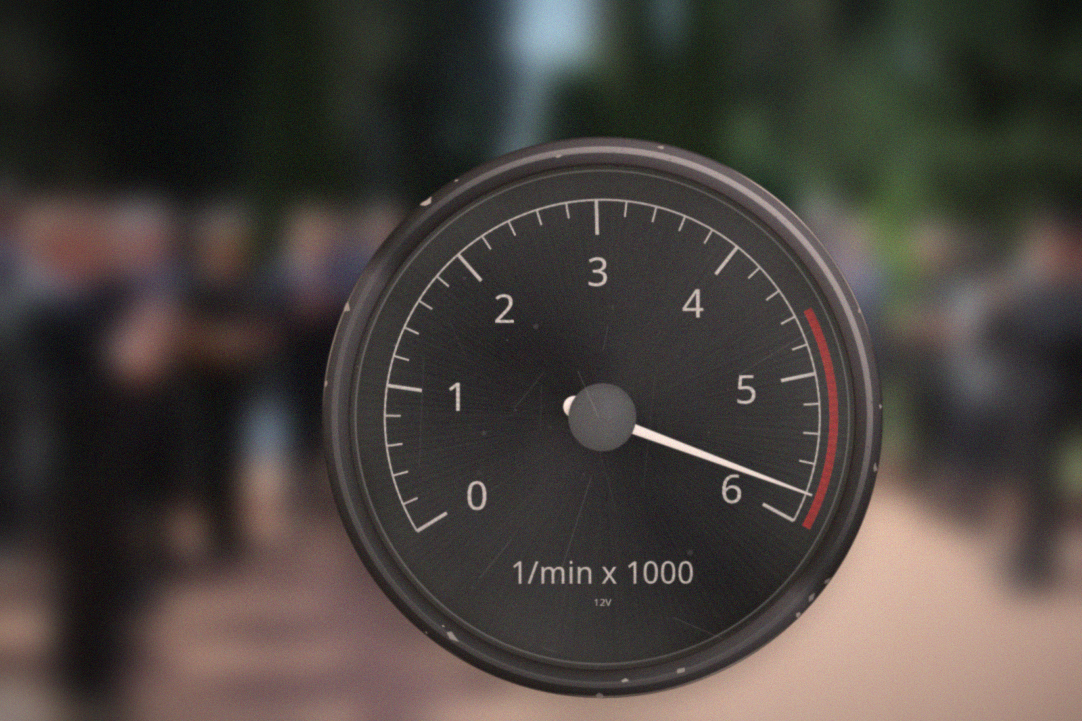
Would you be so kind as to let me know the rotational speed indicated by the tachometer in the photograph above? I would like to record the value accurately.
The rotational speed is 5800 rpm
